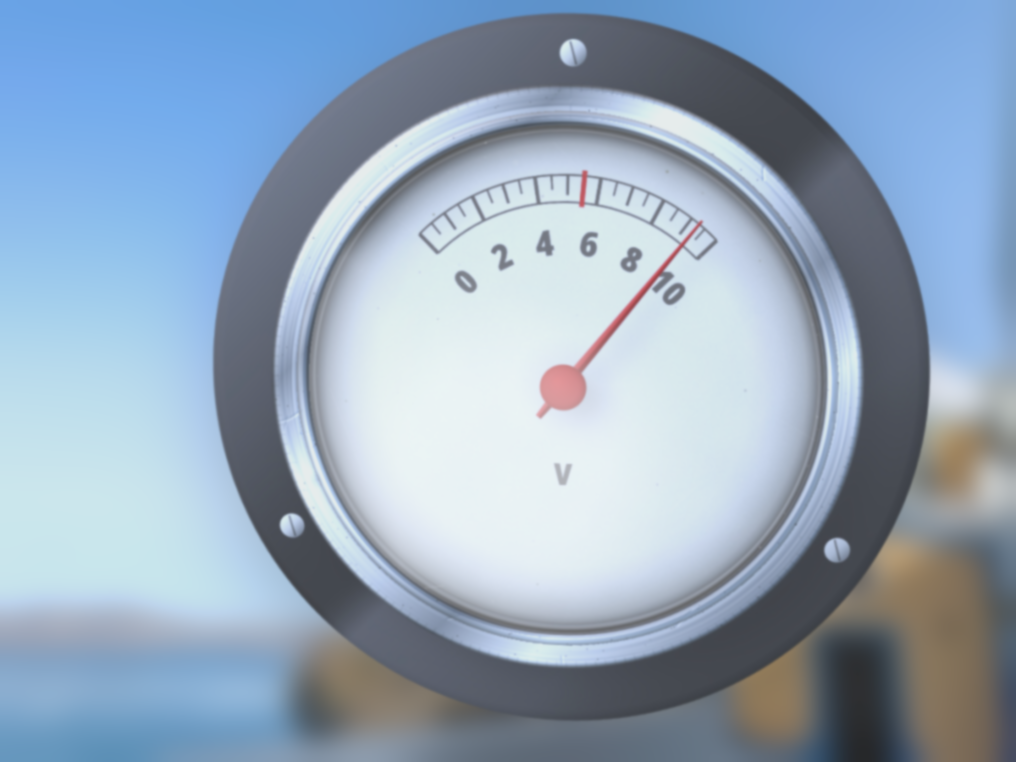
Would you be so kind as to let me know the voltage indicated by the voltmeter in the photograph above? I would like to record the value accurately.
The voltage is 9.25 V
